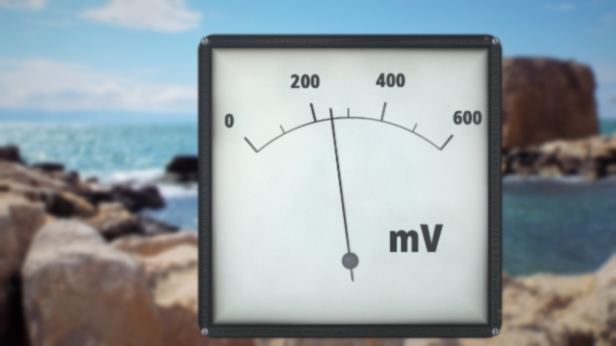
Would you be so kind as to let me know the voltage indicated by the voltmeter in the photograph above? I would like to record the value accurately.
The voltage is 250 mV
